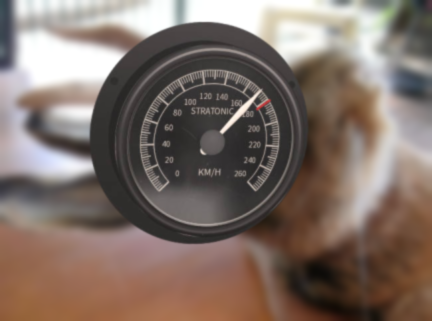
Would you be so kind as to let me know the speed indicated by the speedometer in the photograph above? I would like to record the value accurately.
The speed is 170 km/h
